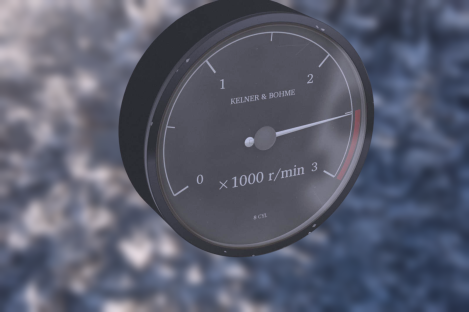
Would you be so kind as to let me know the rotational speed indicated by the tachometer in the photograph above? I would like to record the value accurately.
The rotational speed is 2500 rpm
